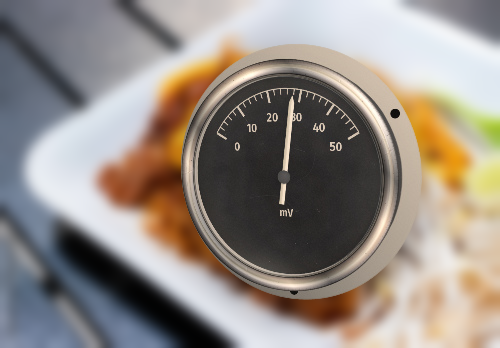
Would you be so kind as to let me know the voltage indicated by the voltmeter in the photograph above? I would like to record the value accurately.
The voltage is 28 mV
